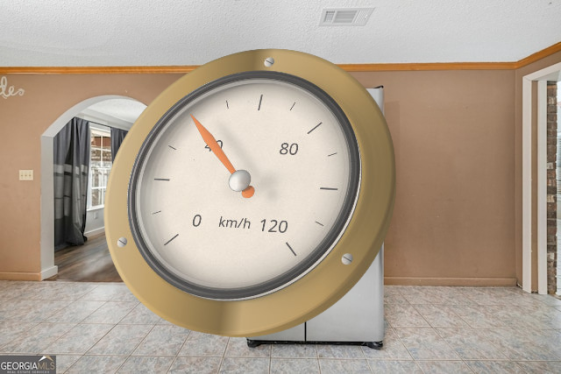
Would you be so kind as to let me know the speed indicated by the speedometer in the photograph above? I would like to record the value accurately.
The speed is 40 km/h
